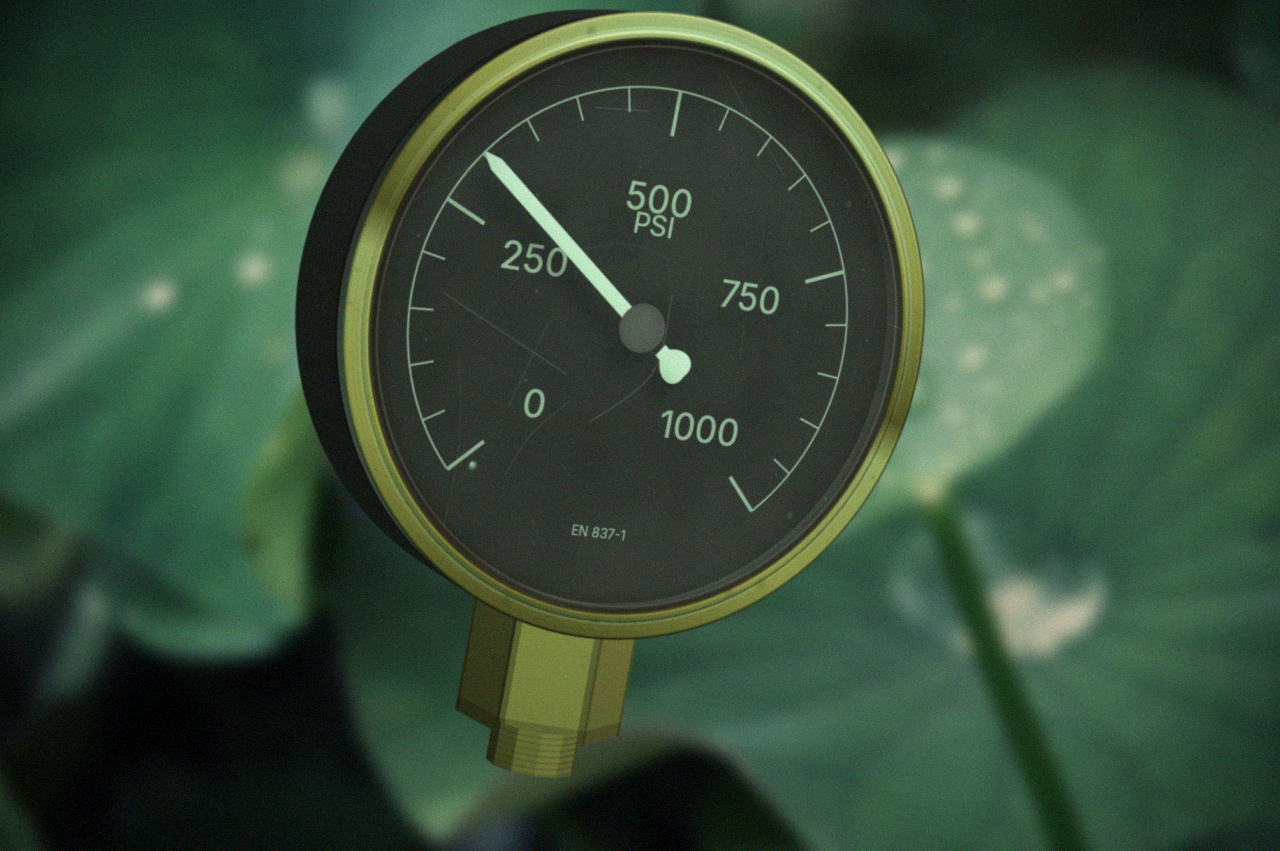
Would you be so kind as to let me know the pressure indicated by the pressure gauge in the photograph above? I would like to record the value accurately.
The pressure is 300 psi
